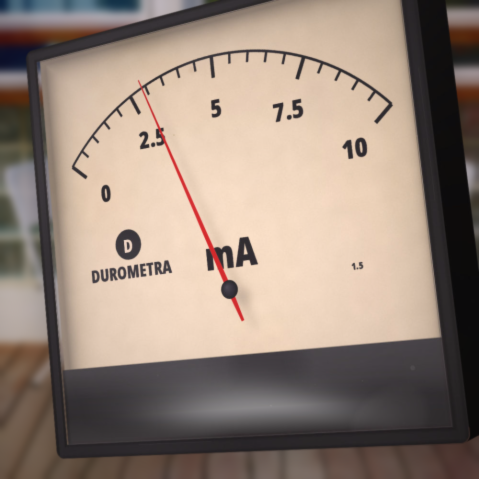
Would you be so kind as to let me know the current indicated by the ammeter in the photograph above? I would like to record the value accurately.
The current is 3 mA
